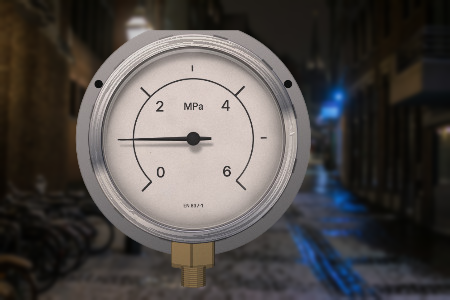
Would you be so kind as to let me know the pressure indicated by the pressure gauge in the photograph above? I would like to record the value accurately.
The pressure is 1 MPa
